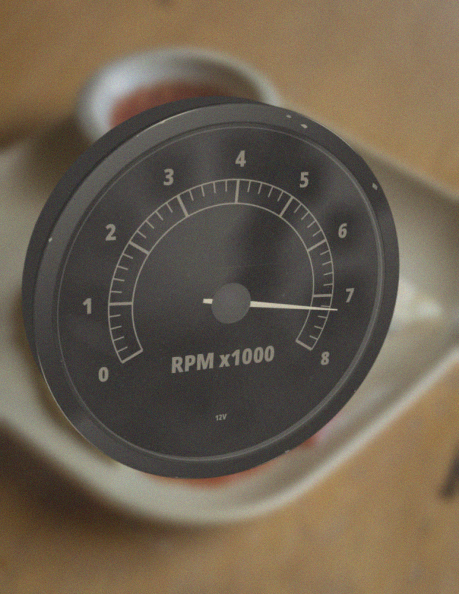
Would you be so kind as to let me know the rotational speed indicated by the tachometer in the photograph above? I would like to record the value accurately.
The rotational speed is 7200 rpm
